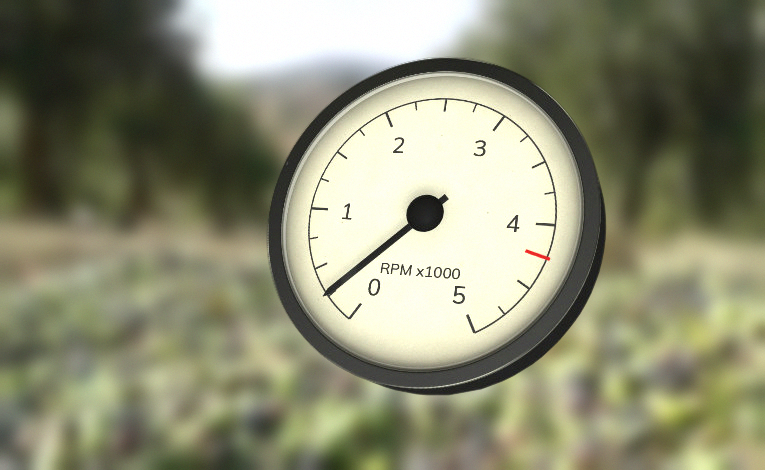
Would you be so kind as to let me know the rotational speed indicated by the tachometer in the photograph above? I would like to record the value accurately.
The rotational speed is 250 rpm
